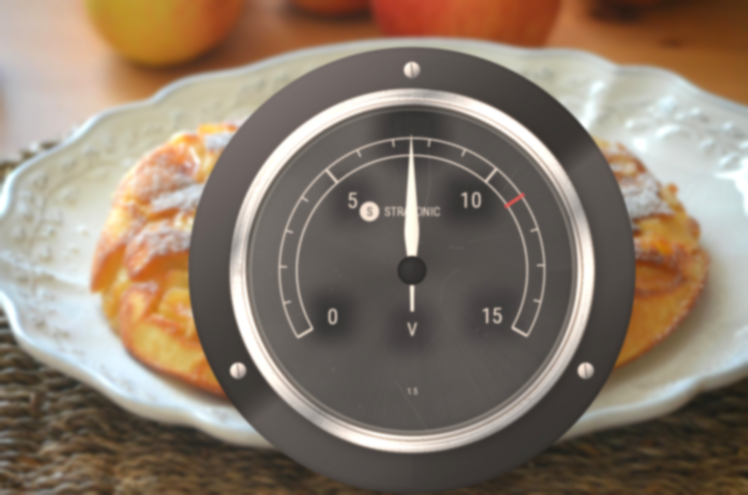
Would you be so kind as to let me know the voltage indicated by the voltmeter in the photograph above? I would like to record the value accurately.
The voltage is 7.5 V
